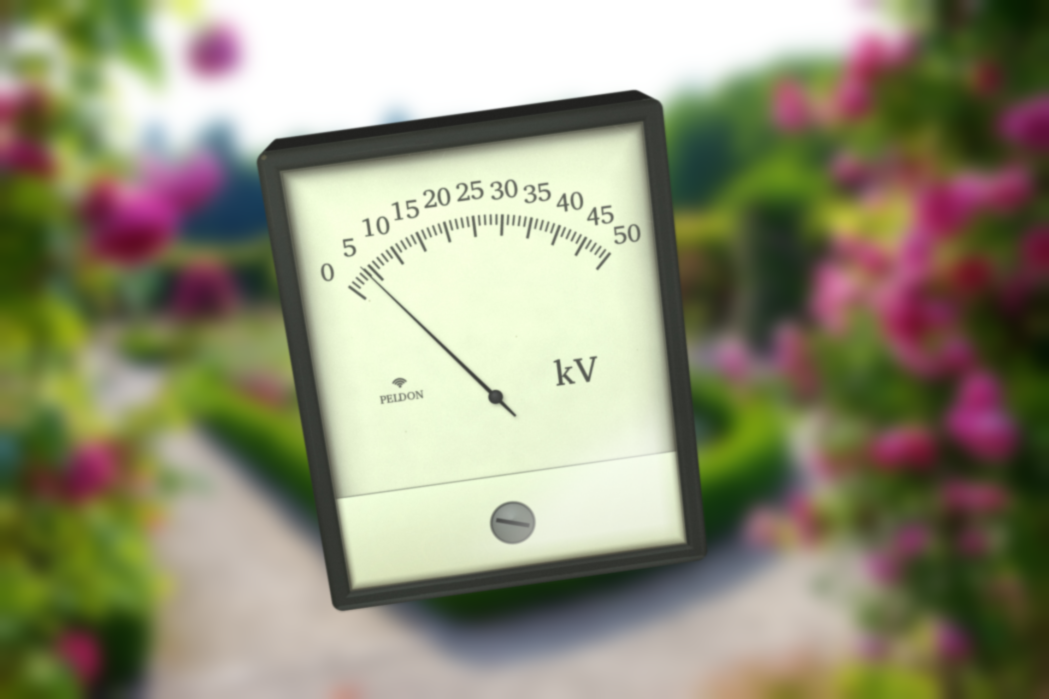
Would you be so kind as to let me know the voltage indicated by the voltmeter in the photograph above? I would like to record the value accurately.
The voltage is 4 kV
